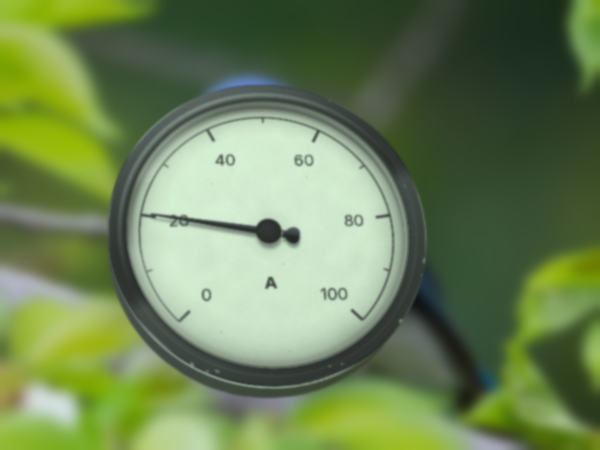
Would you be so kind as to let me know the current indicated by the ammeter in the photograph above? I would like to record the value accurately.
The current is 20 A
